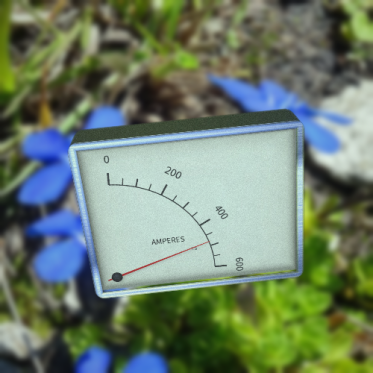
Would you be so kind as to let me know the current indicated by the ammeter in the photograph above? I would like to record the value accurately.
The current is 475 A
